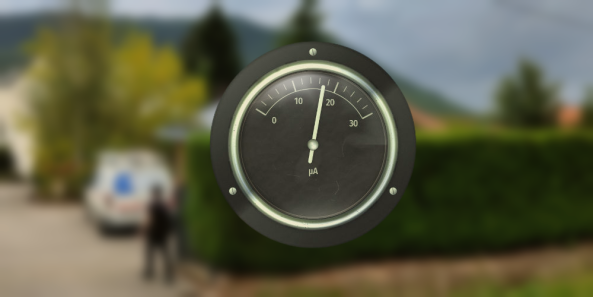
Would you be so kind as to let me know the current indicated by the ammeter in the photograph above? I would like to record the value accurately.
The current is 17 µA
